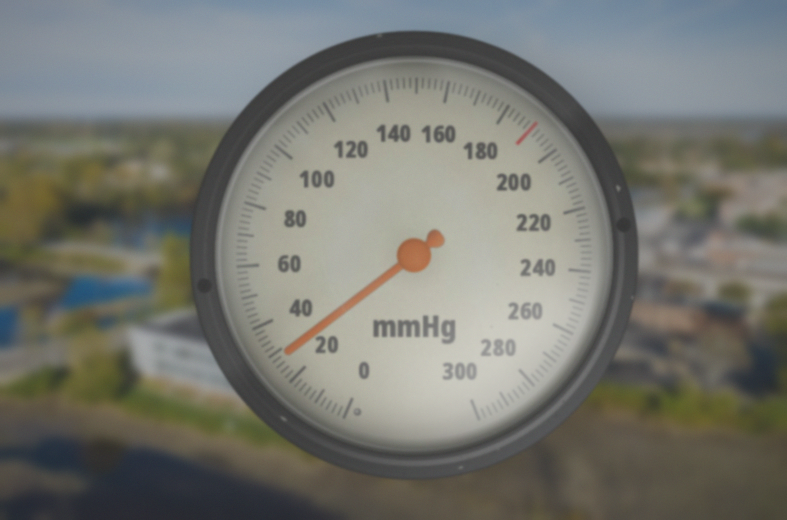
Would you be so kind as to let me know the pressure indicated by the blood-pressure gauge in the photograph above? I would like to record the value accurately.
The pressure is 28 mmHg
